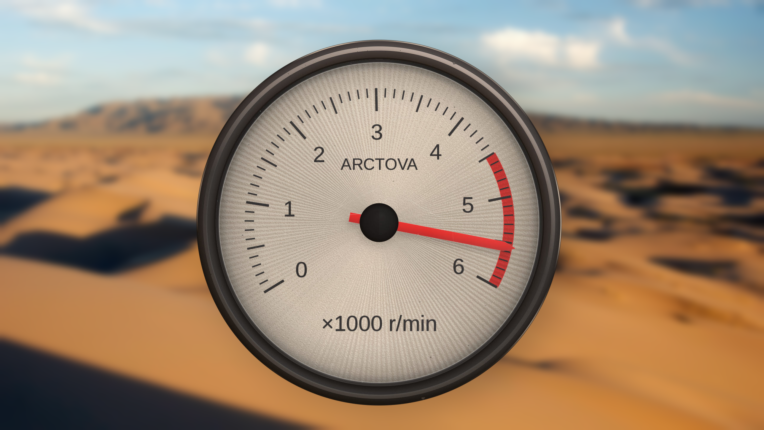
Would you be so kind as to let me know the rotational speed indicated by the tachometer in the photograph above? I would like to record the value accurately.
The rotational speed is 5550 rpm
